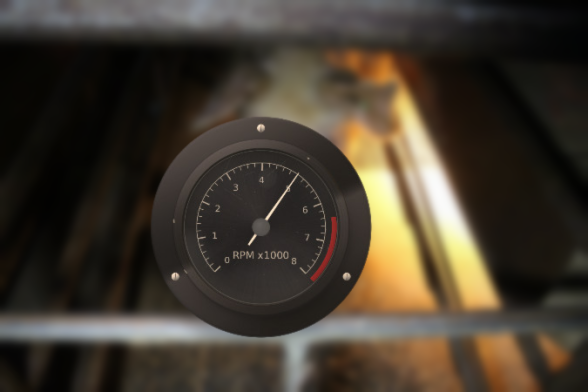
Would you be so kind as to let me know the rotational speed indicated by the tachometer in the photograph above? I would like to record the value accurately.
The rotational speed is 5000 rpm
